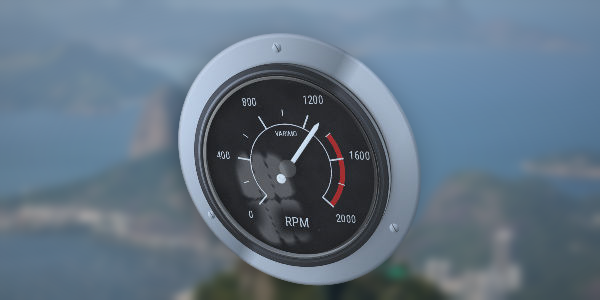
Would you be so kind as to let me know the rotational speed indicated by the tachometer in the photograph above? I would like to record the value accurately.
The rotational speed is 1300 rpm
